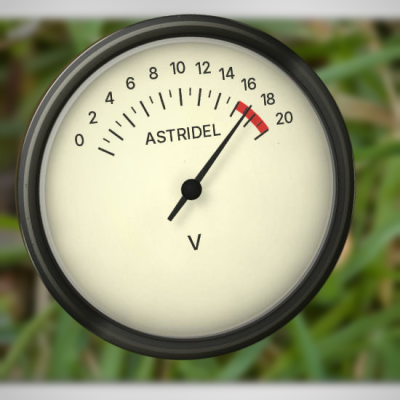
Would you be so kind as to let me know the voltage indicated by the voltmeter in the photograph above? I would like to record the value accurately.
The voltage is 17 V
